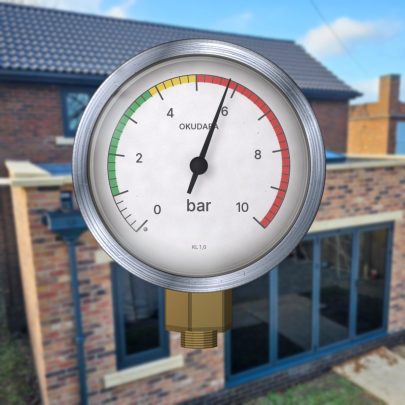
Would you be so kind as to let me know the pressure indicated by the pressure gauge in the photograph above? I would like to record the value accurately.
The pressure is 5.8 bar
